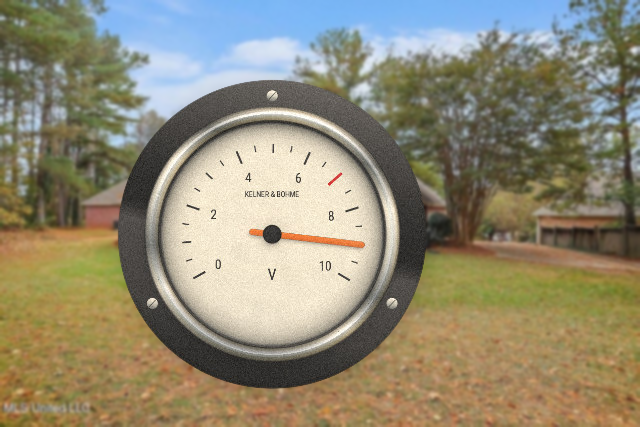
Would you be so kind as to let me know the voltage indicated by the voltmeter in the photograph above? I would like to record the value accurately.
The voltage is 9 V
